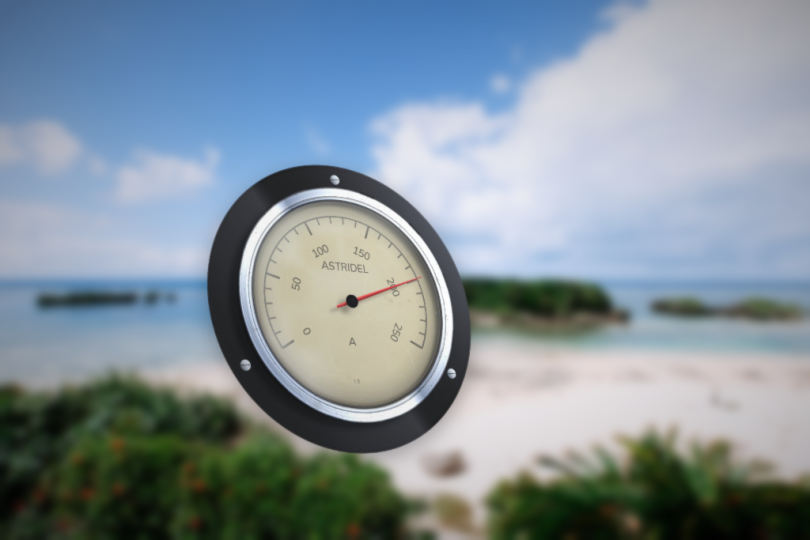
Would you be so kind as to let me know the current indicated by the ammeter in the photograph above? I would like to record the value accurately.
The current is 200 A
